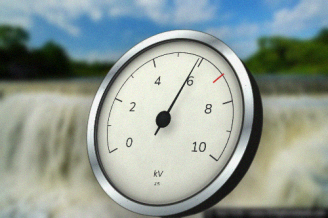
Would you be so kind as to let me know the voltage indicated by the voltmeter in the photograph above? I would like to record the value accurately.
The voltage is 6 kV
